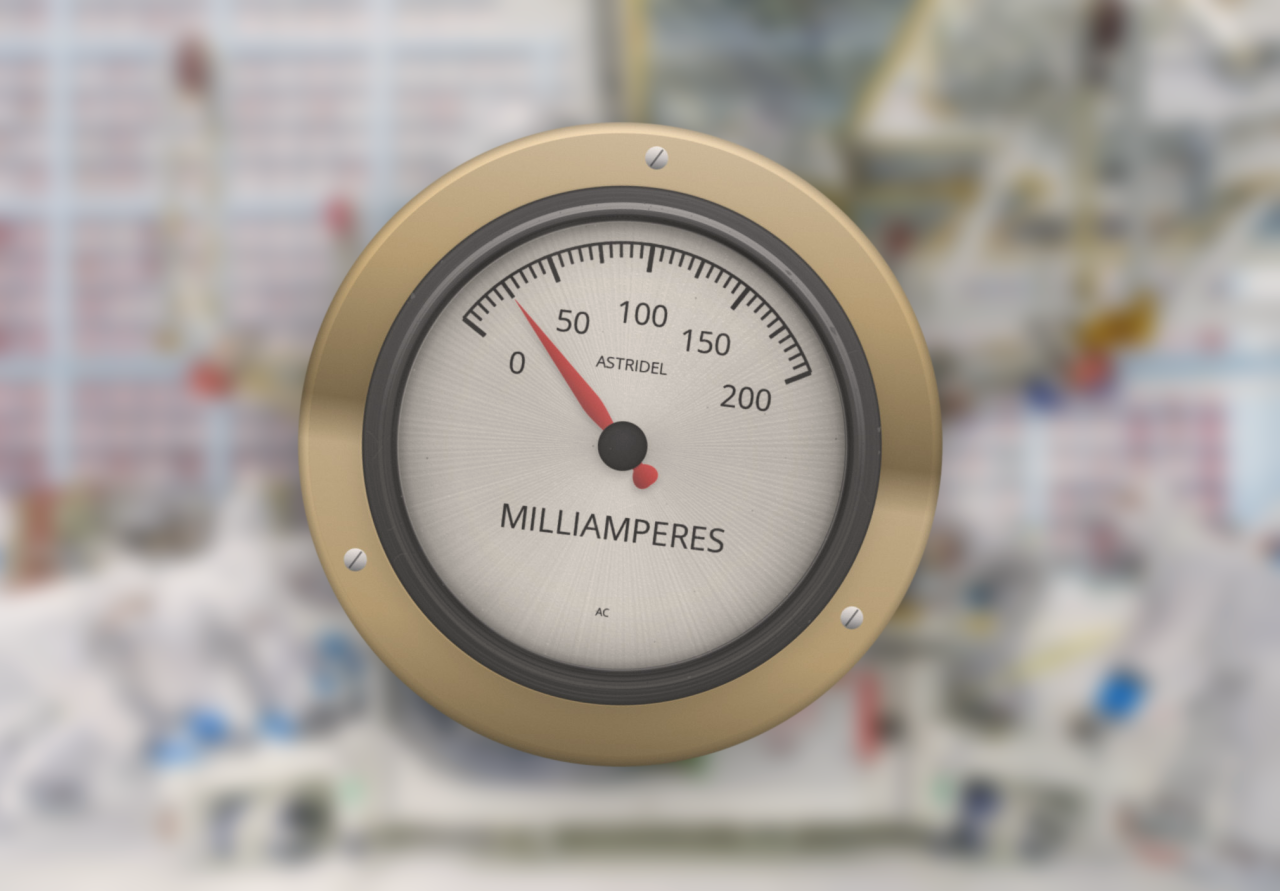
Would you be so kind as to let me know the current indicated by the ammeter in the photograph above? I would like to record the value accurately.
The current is 25 mA
